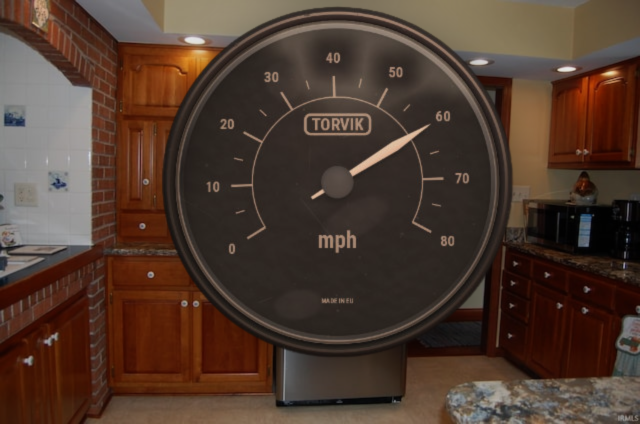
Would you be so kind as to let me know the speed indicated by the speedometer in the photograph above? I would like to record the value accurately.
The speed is 60 mph
